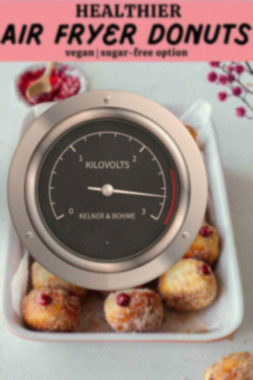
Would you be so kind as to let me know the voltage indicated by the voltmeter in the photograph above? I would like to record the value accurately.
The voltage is 2.7 kV
